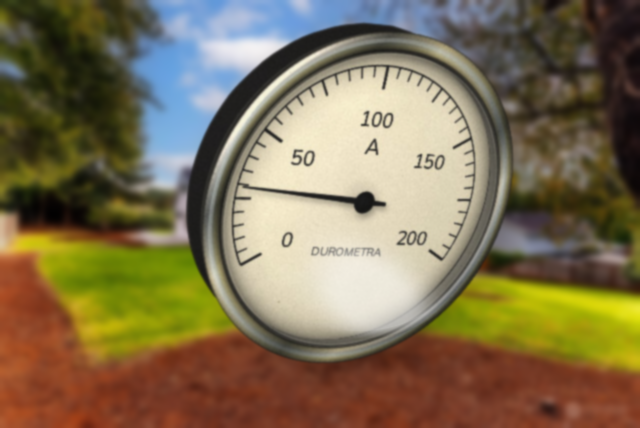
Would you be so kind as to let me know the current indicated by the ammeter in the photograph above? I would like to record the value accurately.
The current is 30 A
